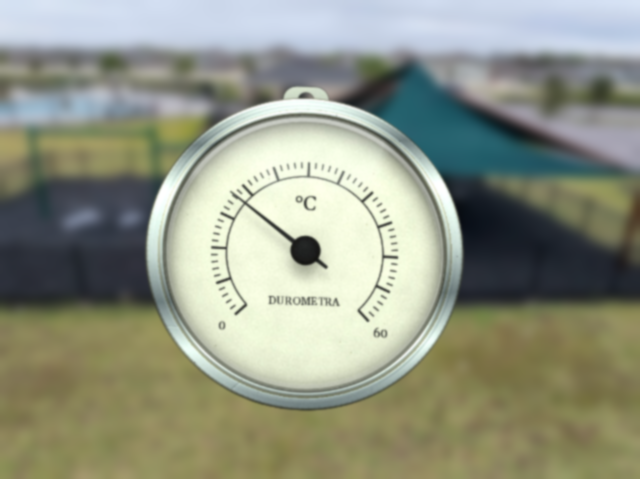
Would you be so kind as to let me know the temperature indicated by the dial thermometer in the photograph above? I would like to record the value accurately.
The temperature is 18 °C
